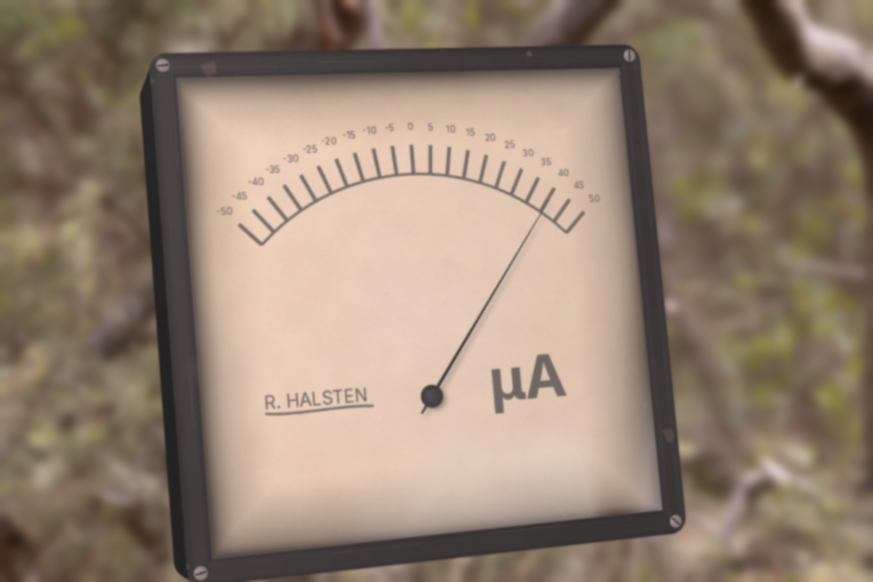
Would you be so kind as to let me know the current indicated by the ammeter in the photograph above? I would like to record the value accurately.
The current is 40 µA
